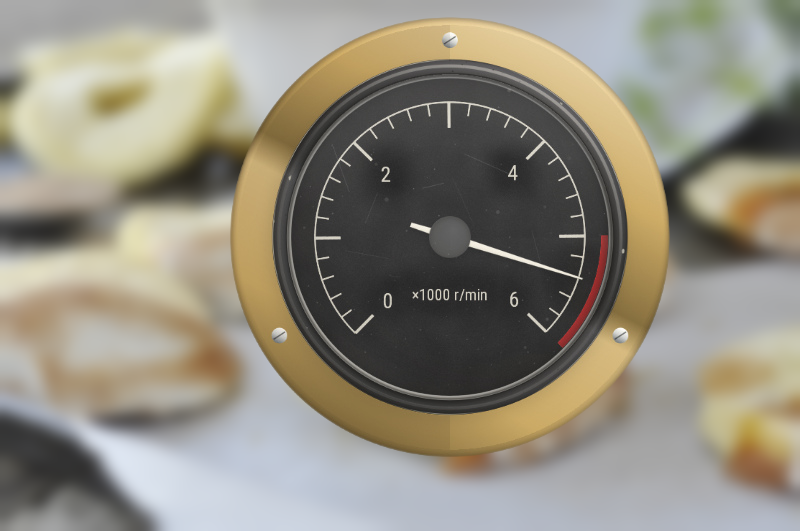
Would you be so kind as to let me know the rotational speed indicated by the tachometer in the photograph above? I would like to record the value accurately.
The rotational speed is 5400 rpm
